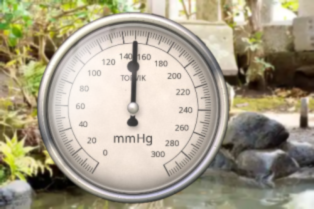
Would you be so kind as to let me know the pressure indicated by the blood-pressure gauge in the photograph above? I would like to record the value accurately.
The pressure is 150 mmHg
